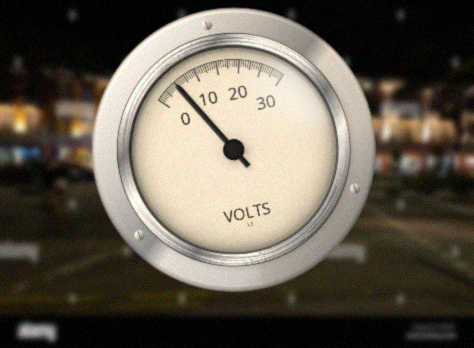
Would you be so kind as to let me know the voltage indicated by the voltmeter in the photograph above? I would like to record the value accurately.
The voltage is 5 V
